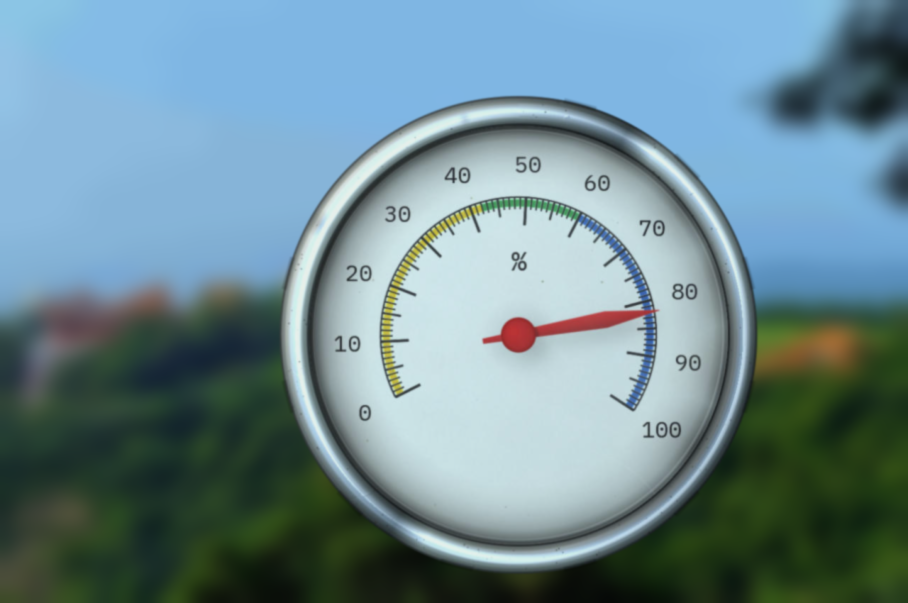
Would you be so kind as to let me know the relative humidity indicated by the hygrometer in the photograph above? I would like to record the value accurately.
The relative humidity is 82 %
